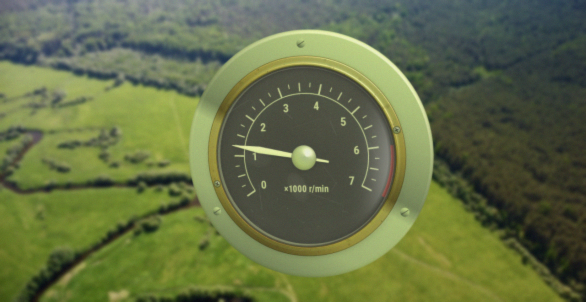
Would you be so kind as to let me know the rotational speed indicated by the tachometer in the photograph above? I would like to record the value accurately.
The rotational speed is 1250 rpm
